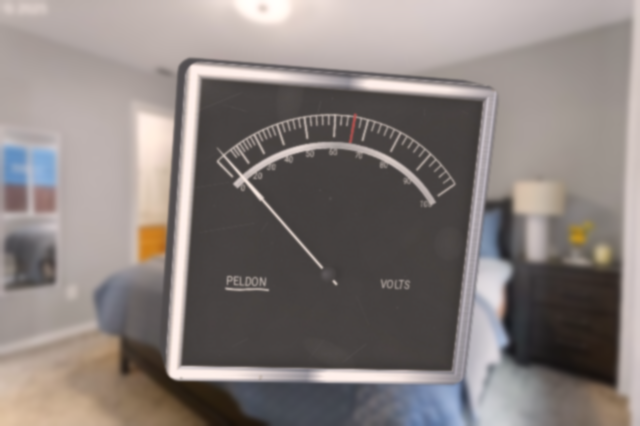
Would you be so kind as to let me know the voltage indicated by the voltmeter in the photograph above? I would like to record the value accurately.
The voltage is 10 V
